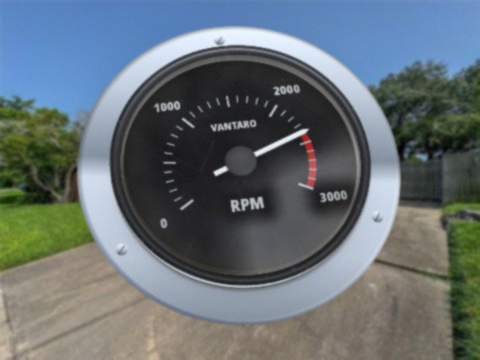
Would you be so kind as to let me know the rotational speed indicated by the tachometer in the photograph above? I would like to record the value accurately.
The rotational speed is 2400 rpm
